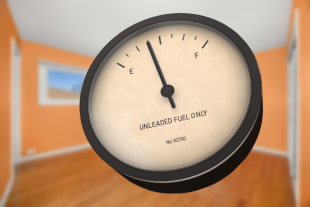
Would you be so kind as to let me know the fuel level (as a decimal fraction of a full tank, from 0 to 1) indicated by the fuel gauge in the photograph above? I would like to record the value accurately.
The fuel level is 0.375
